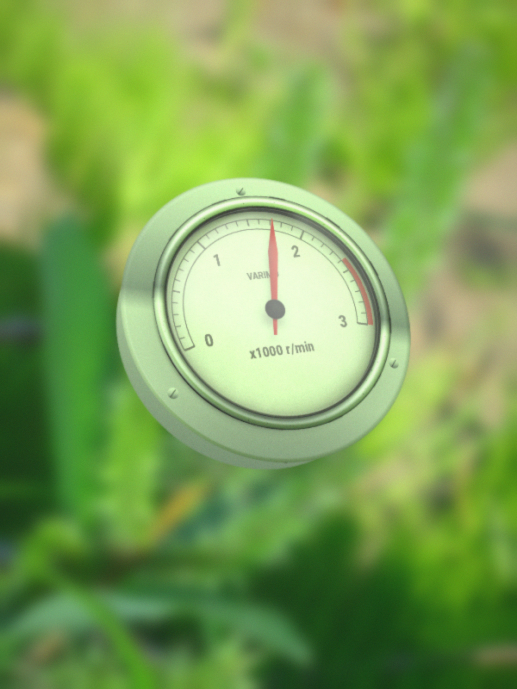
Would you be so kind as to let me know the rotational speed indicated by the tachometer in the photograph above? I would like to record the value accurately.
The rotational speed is 1700 rpm
